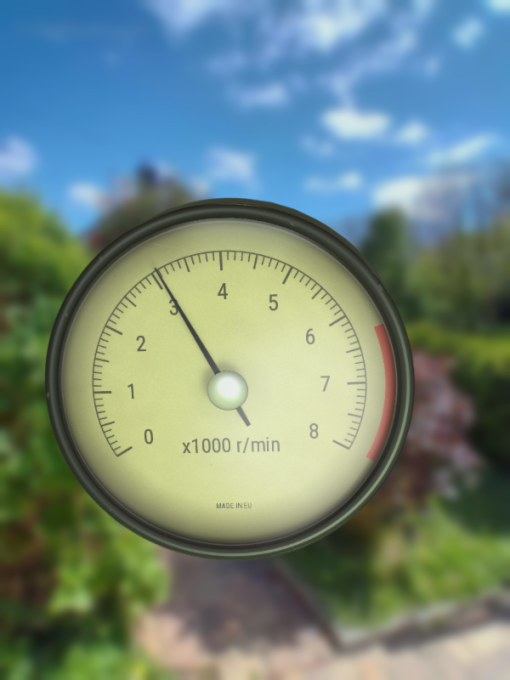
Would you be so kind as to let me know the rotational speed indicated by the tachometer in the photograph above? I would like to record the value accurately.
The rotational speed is 3100 rpm
